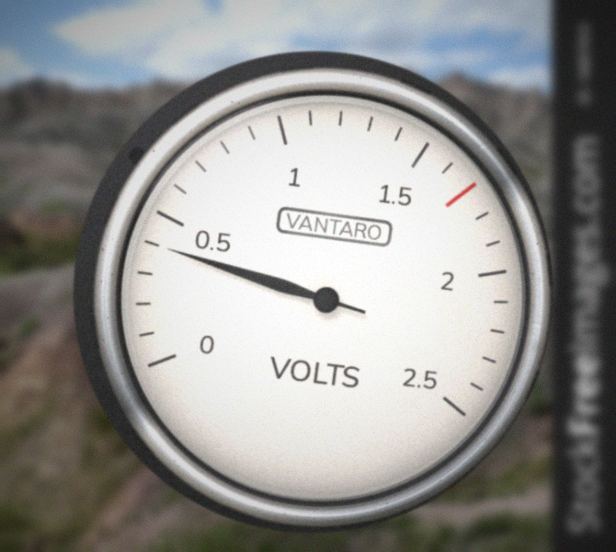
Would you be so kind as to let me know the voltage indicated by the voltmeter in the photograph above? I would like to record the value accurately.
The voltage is 0.4 V
